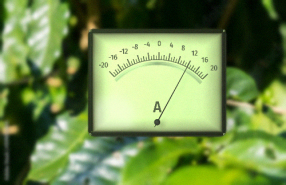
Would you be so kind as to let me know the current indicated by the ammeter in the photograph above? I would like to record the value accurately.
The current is 12 A
